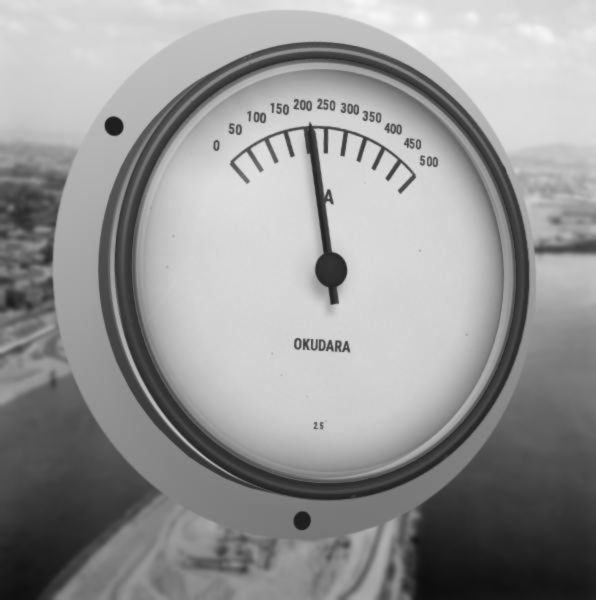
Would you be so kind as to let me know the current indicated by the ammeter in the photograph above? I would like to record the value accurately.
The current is 200 A
